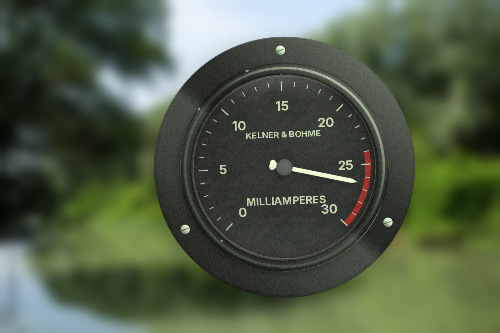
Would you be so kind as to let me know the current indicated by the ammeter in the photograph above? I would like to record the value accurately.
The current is 26.5 mA
